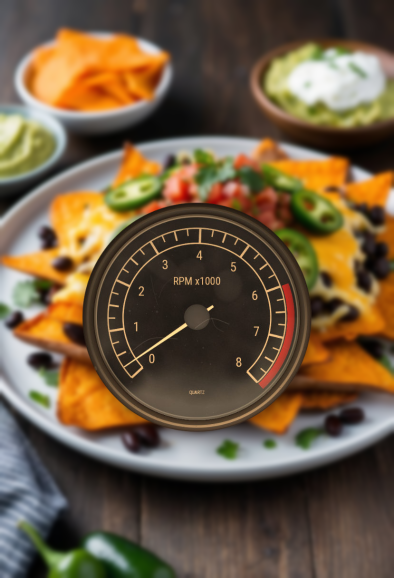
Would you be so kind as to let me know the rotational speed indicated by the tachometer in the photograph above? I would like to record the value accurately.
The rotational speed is 250 rpm
